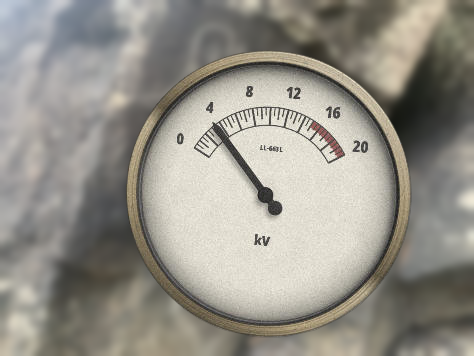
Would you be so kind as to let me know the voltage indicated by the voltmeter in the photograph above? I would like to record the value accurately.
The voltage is 3.5 kV
